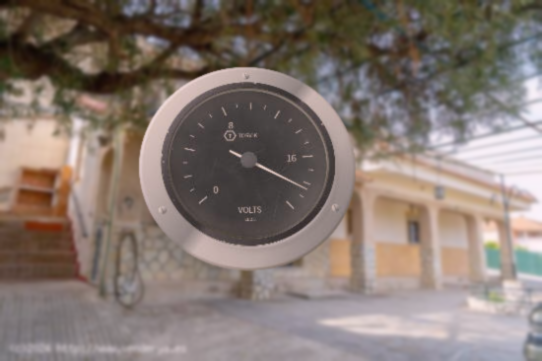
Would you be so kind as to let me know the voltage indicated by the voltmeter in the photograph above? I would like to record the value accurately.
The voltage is 18.5 V
